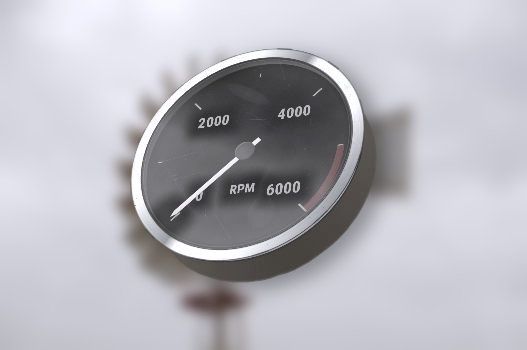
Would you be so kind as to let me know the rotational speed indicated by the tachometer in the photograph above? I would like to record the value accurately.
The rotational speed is 0 rpm
